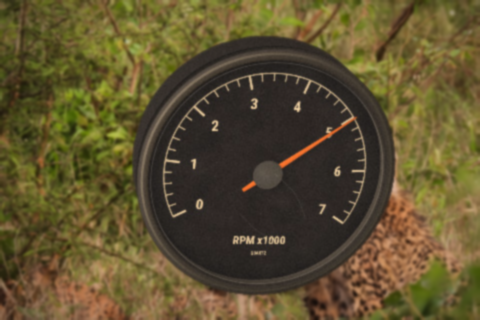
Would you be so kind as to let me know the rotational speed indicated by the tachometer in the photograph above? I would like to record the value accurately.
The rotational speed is 5000 rpm
